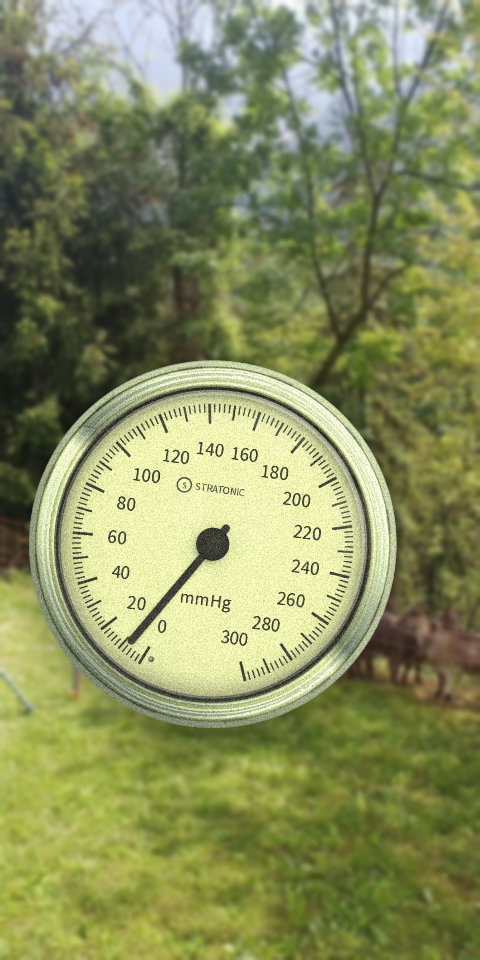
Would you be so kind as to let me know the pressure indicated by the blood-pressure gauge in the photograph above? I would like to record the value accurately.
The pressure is 8 mmHg
